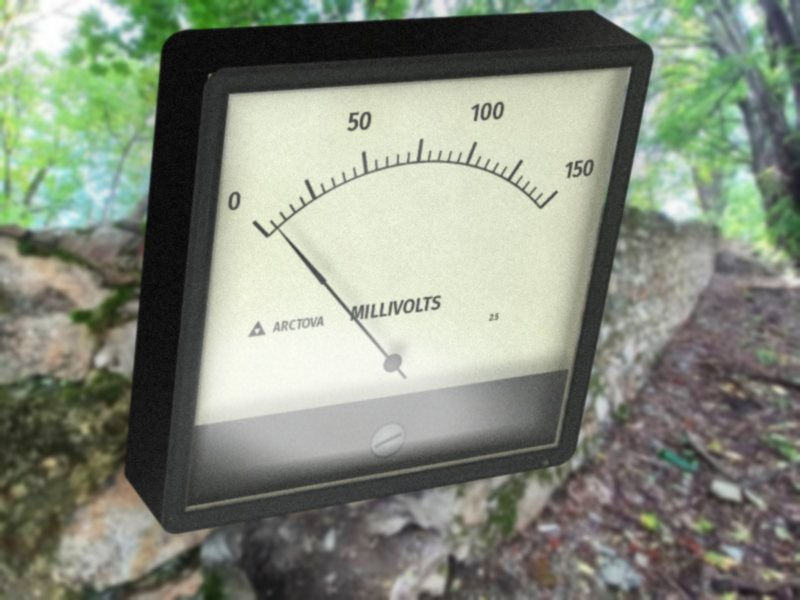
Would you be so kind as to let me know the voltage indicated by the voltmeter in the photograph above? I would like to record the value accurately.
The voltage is 5 mV
